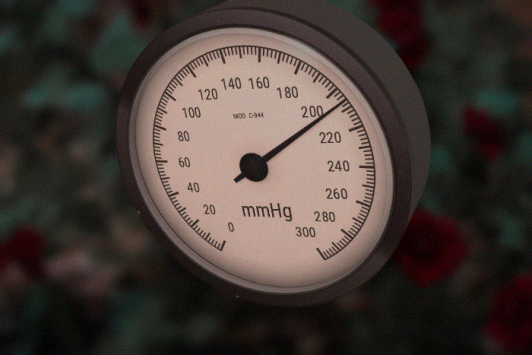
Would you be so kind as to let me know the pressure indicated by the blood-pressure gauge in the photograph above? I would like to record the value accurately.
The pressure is 206 mmHg
